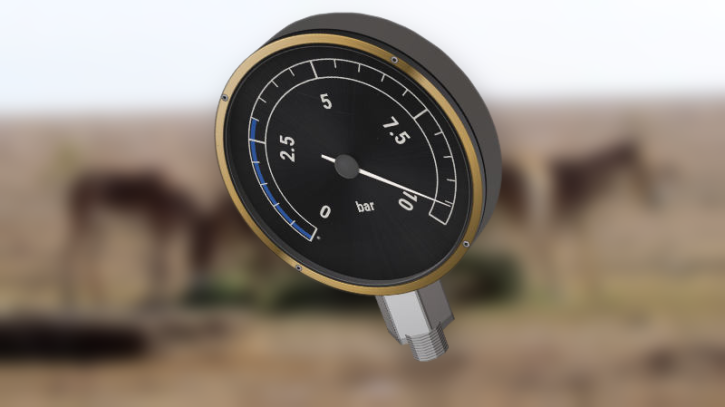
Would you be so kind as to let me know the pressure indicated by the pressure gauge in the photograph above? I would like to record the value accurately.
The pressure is 9.5 bar
